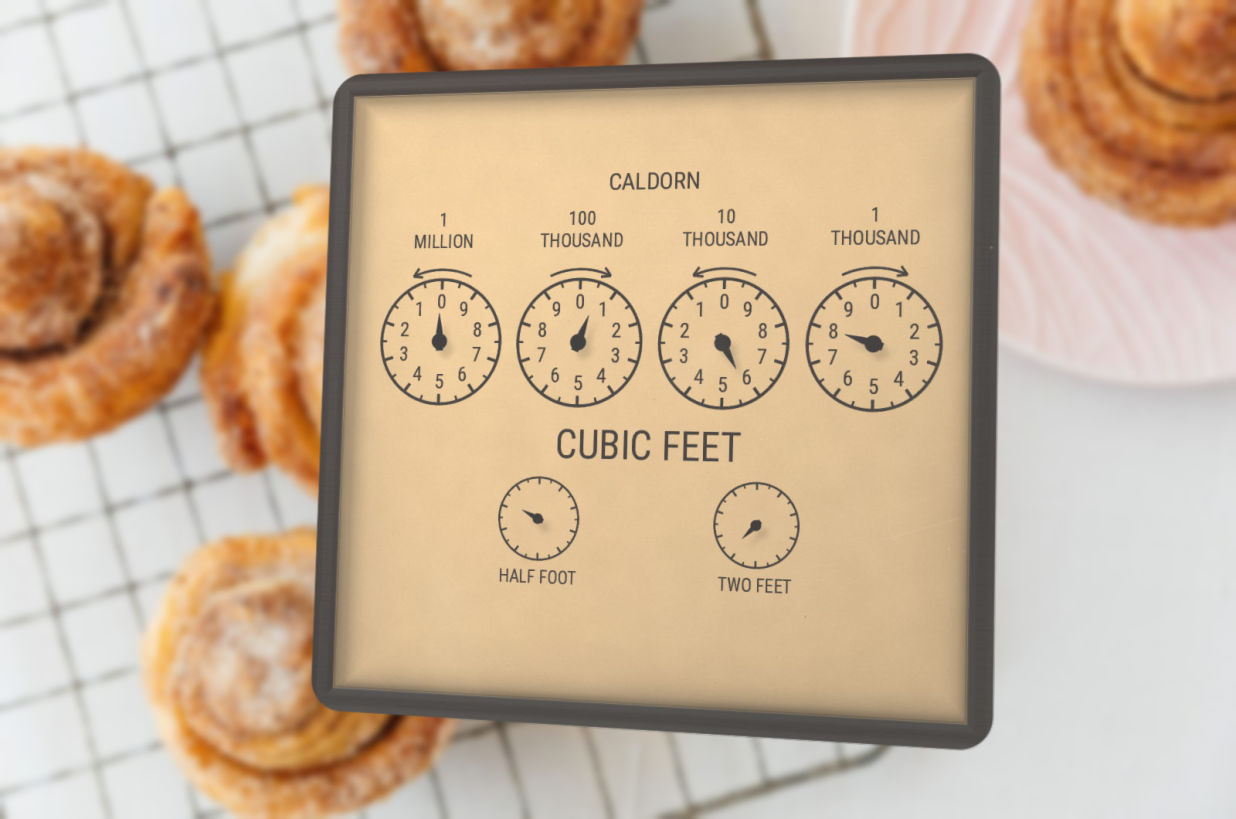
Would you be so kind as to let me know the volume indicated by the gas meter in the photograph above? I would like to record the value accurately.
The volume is 5800 ft³
